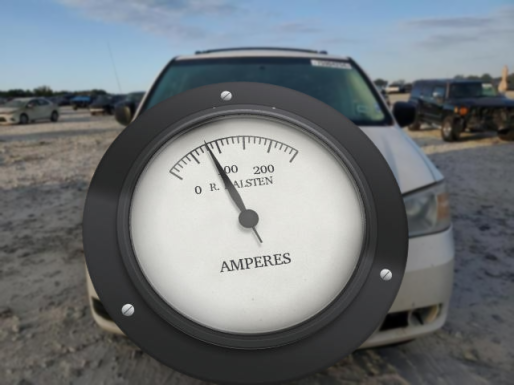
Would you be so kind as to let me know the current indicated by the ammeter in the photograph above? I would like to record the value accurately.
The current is 80 A
